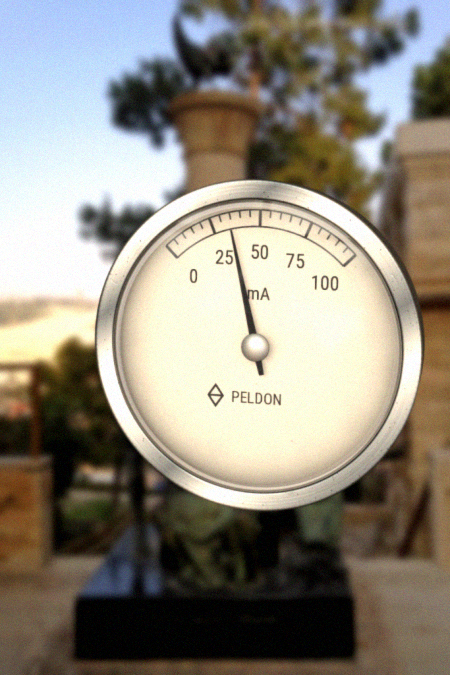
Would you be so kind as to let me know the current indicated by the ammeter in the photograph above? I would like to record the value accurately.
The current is 35 mA
